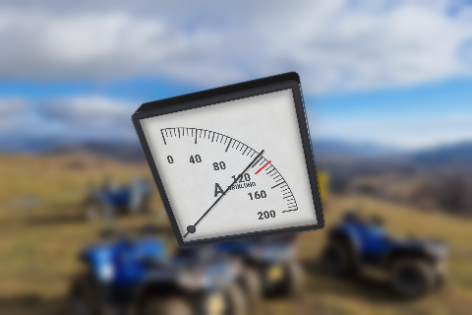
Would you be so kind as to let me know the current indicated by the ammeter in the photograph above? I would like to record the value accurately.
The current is 115 A
